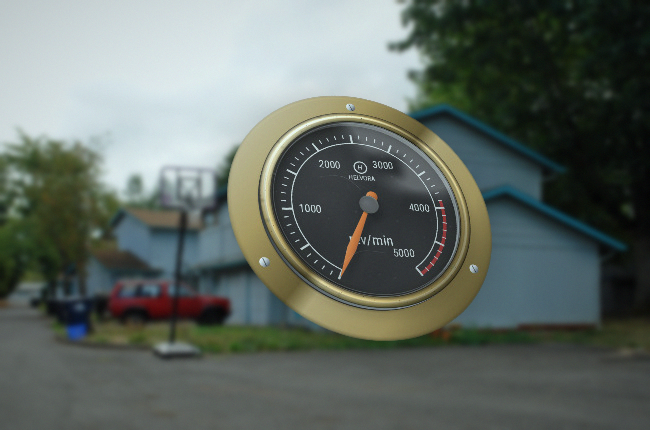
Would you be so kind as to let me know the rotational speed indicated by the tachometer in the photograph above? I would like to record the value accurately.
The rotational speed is 0 rpm
